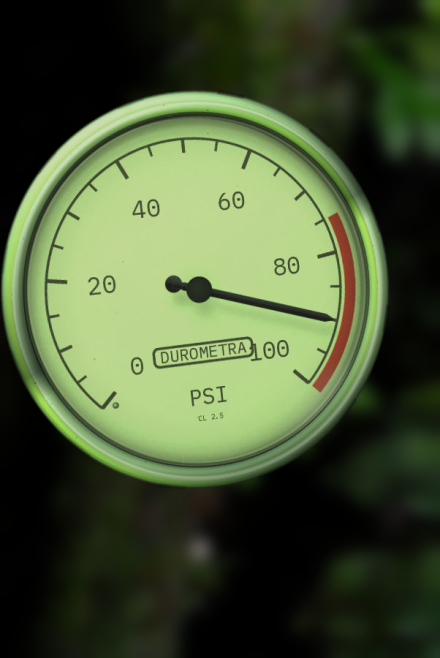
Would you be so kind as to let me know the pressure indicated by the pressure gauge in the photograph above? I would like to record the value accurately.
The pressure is 90 psi
